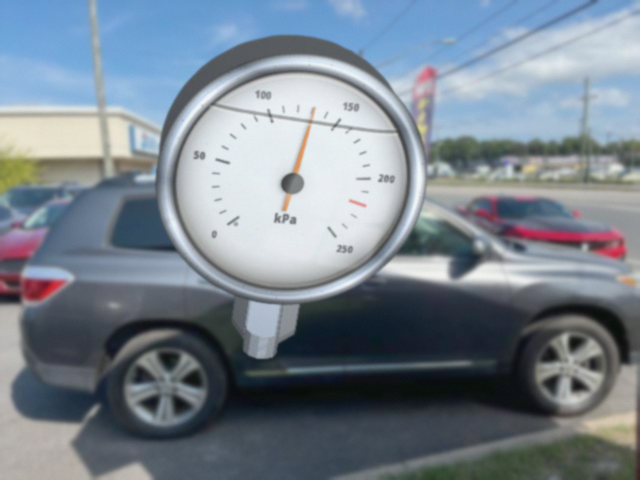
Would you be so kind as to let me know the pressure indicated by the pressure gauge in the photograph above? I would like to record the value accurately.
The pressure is 130 kPa
